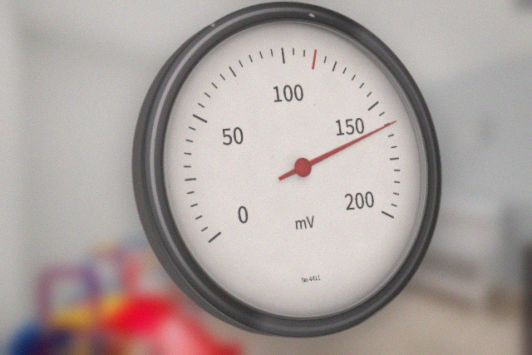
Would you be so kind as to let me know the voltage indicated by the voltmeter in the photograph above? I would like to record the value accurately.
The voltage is 160 mV
